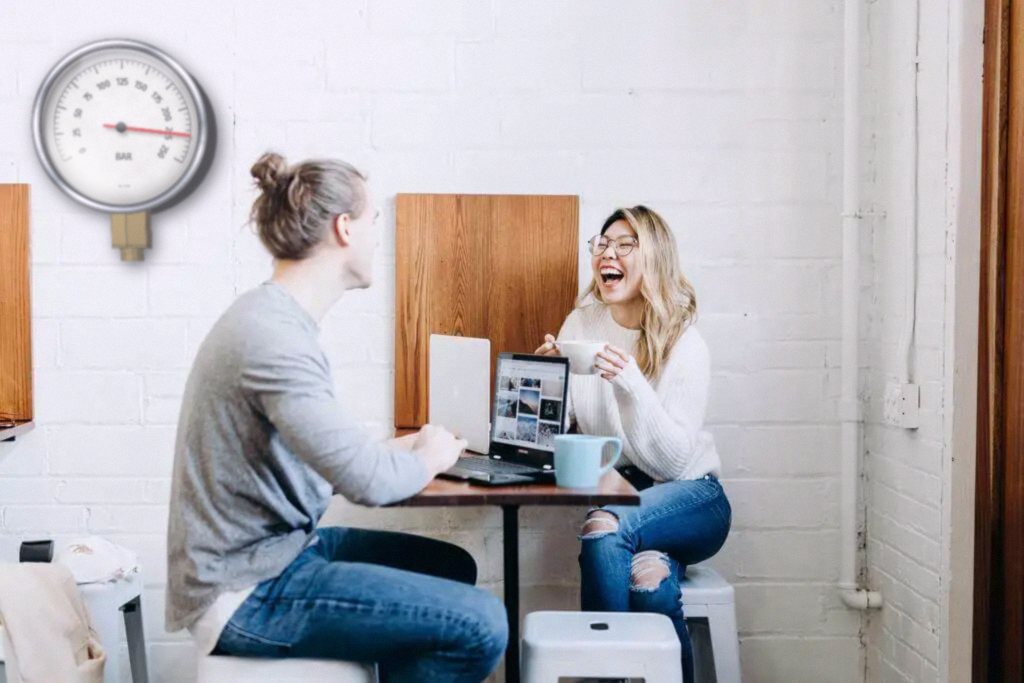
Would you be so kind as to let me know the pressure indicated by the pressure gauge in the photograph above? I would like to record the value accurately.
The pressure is 225 bar
